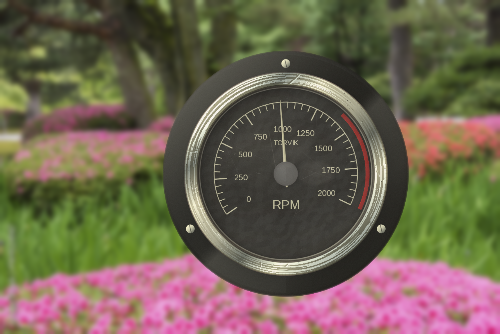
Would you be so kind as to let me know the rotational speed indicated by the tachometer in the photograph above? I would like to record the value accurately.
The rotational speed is 1000 rpm
